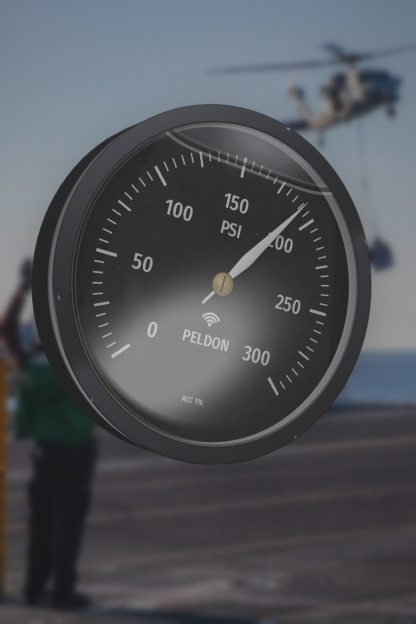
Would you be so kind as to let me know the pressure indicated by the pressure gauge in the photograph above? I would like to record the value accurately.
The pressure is 190 psi
